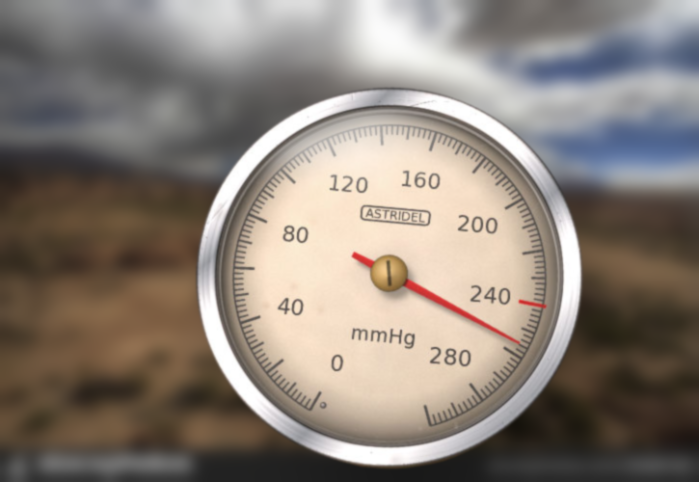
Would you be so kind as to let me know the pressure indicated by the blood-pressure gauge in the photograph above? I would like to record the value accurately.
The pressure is 256 mmHg
